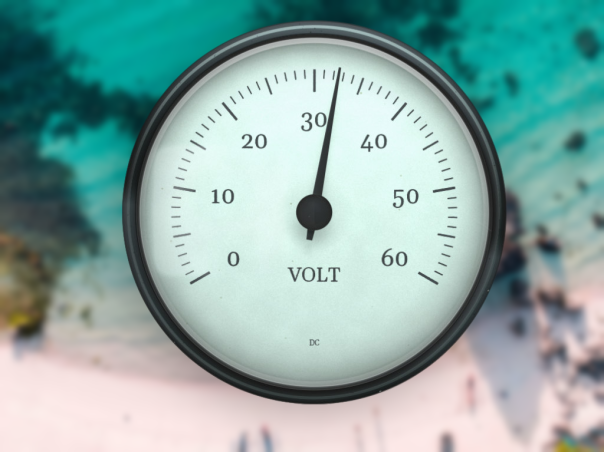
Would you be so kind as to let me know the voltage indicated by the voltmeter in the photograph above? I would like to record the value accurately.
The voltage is 32.5 V
